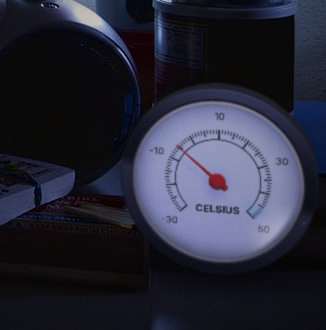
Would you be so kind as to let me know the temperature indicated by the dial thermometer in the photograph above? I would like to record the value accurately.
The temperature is -5 °C
